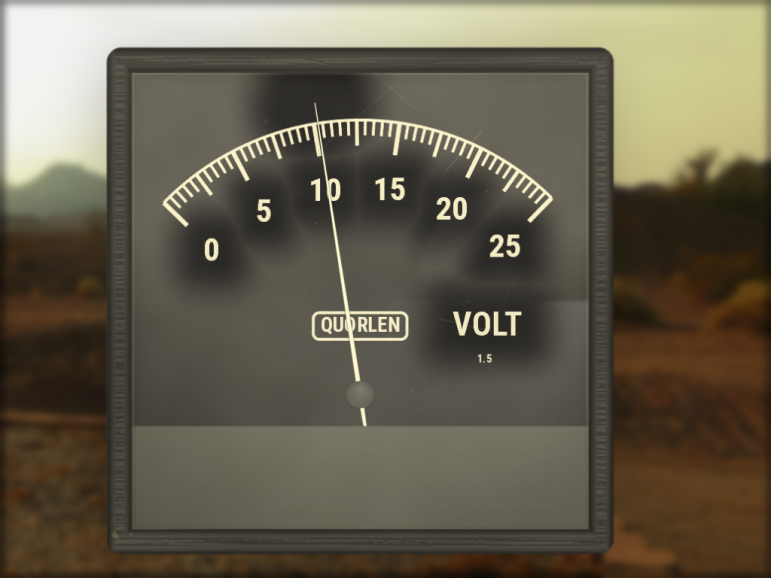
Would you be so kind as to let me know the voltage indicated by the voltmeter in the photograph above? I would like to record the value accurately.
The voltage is 10.25 V
